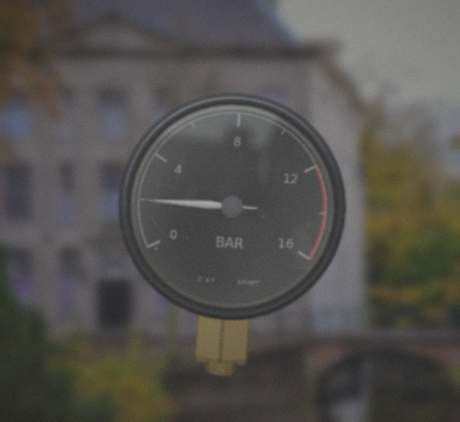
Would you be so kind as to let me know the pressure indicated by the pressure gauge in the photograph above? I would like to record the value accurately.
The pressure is 2 bar
